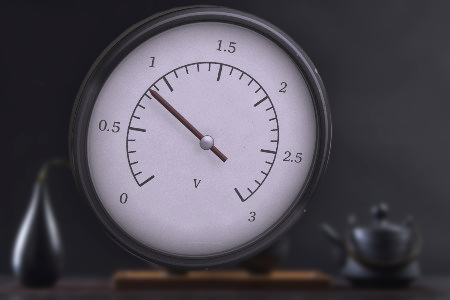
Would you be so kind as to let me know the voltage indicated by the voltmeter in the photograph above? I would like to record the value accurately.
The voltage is 0.85 V
